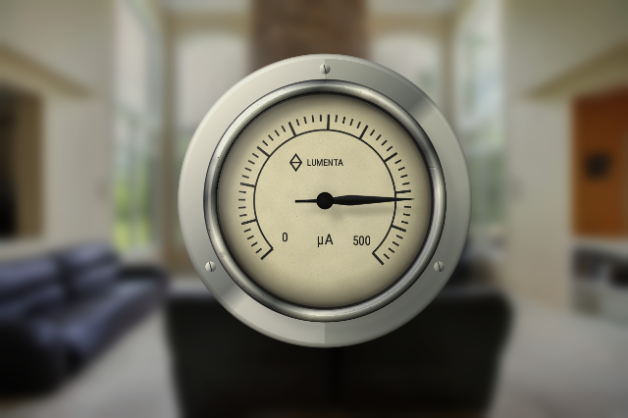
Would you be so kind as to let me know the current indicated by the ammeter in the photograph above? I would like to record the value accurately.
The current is 410 µA
